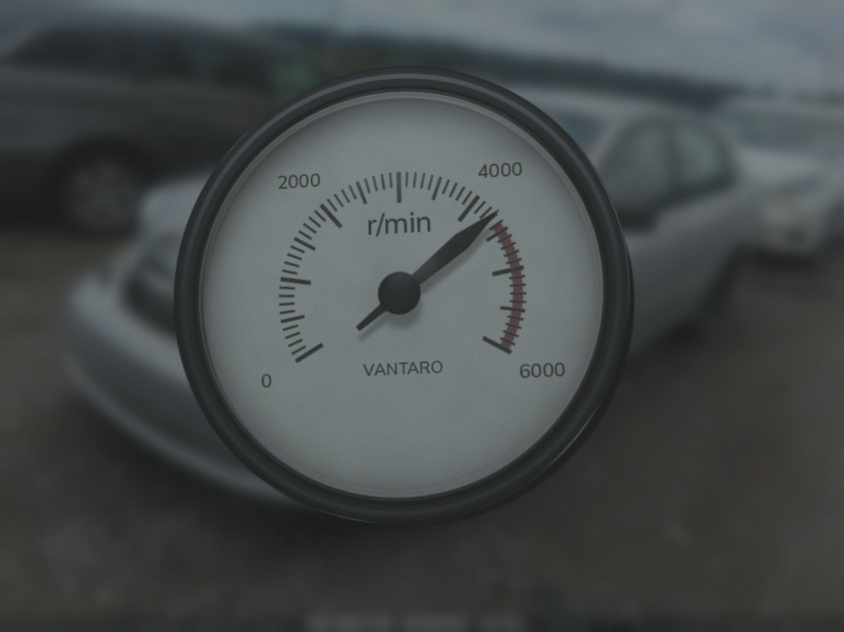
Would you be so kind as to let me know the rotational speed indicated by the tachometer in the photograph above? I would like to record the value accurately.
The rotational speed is 4300 rpm
